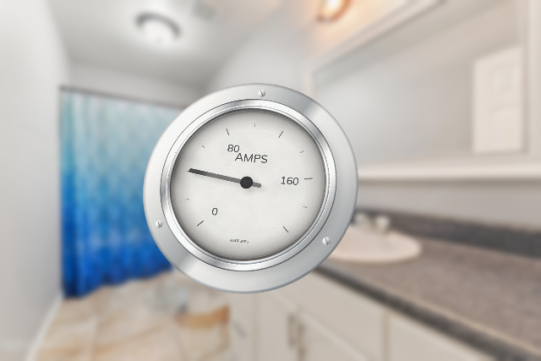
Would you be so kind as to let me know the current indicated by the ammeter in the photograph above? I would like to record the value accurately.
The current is 40 A
